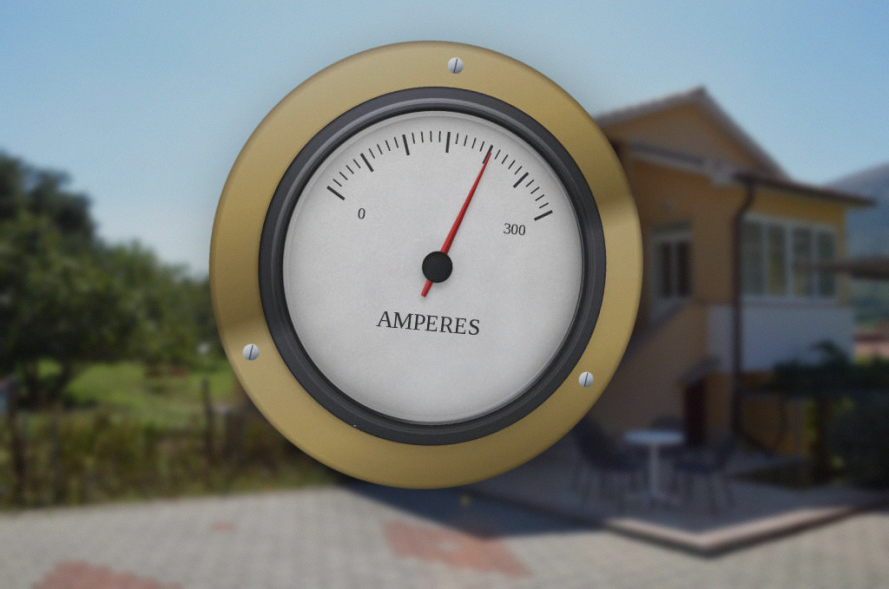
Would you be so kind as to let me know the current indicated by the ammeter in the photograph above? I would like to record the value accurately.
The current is 200 A
